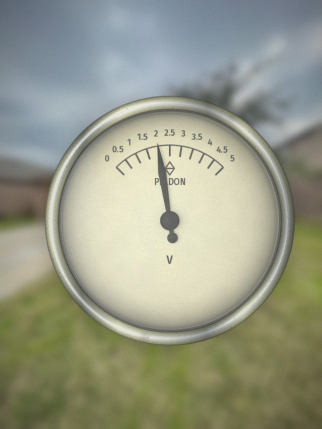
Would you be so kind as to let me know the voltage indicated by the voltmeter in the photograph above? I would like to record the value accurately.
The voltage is 2 V
